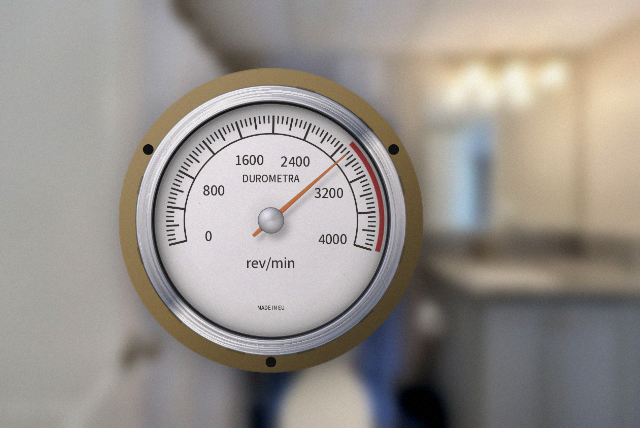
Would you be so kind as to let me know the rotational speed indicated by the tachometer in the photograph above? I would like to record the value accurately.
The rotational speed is 2900 rpm
